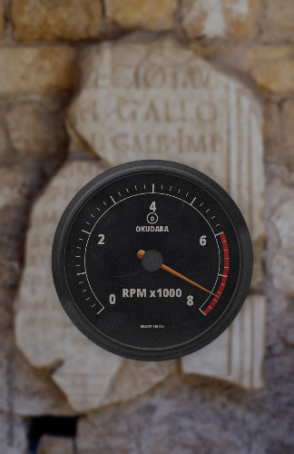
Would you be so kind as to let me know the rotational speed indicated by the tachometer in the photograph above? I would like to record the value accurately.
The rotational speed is 7500 rpm
